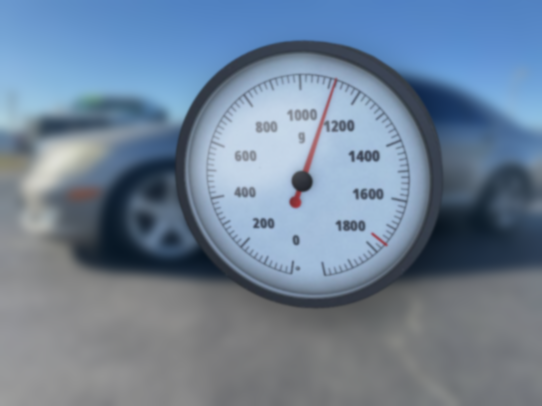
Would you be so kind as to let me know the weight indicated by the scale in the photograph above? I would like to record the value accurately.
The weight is 1120 g
